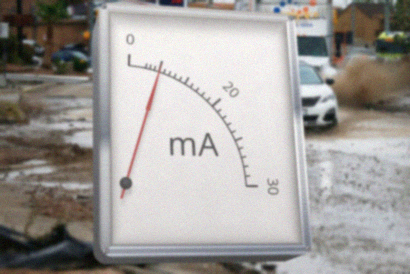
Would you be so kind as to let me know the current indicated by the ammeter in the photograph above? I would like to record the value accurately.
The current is 10 mA
